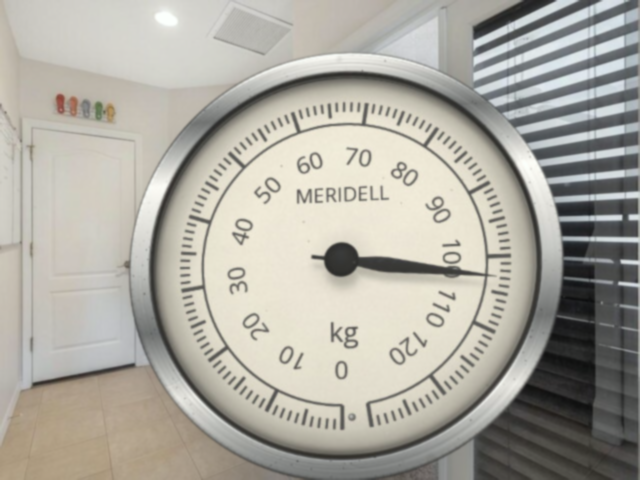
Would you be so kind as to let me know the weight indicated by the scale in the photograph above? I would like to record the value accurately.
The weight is 103 kg
